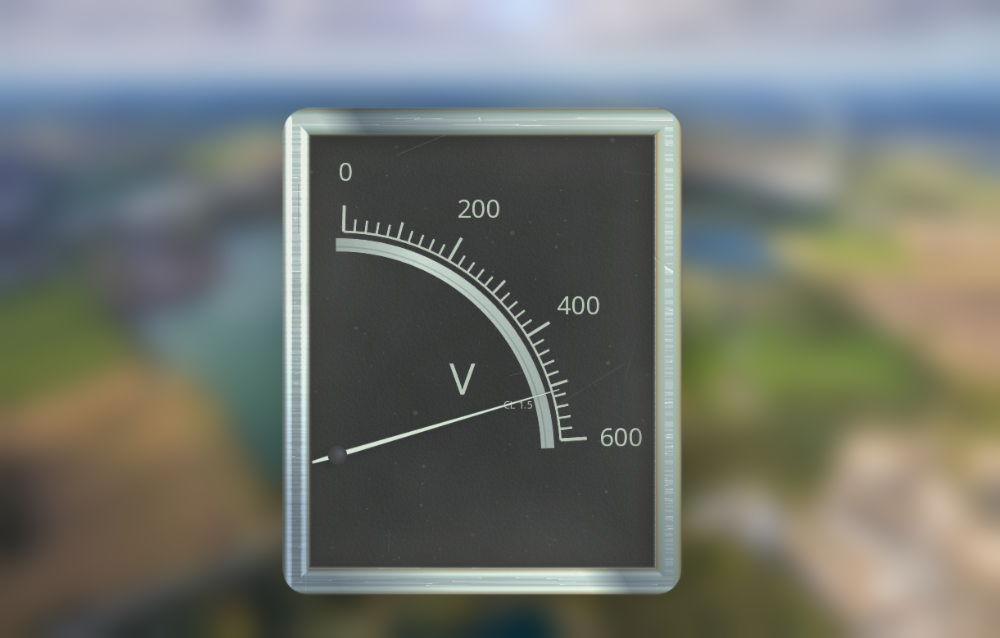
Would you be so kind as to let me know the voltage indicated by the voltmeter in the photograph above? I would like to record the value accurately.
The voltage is 510 V
